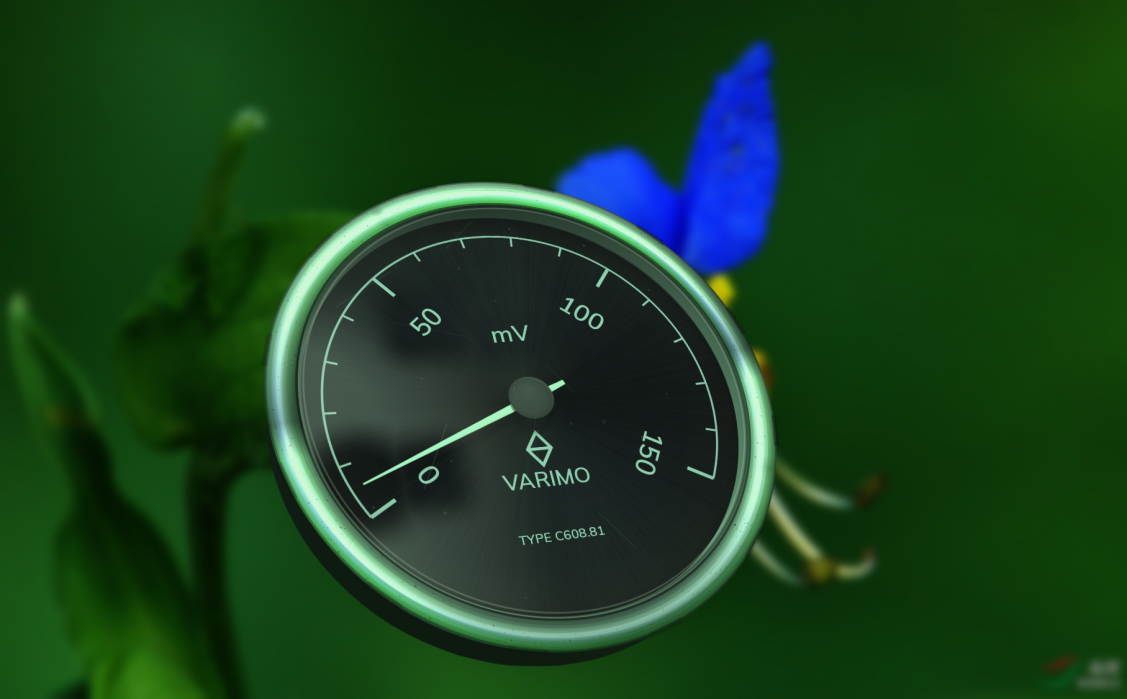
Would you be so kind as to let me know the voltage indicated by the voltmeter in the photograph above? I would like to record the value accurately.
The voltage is 5 mV
